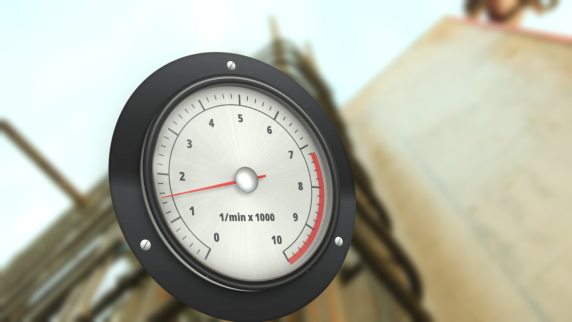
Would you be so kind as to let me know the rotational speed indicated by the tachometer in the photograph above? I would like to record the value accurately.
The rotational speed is 1500 rpm
